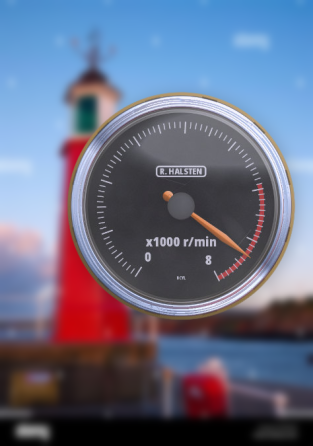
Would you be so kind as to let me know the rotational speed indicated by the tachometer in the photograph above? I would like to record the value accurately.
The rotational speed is 7300 rpm
